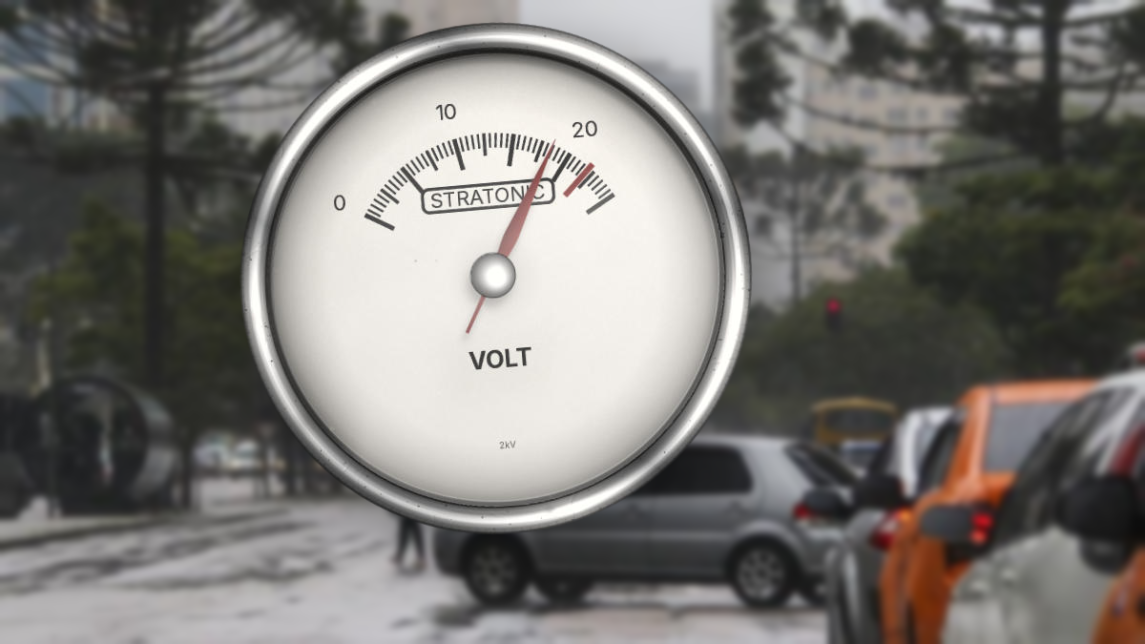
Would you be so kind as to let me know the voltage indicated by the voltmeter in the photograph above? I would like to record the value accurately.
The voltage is 18.5 V
